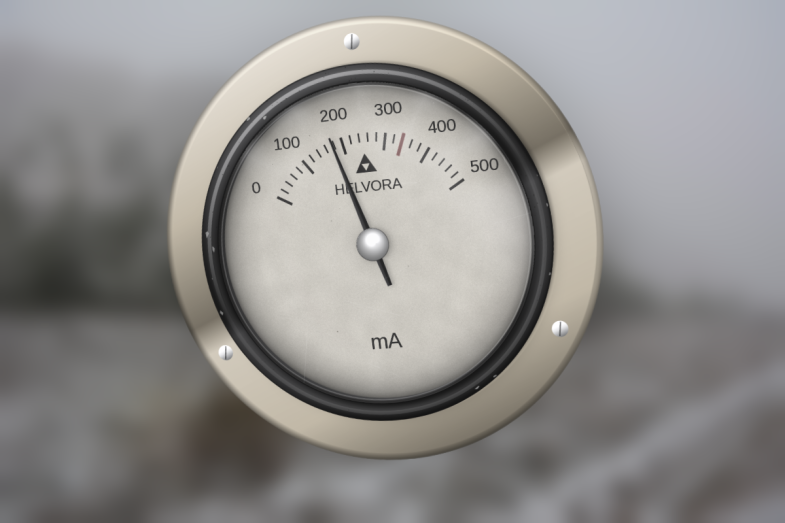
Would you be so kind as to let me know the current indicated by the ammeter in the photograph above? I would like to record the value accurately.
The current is 180 mA
